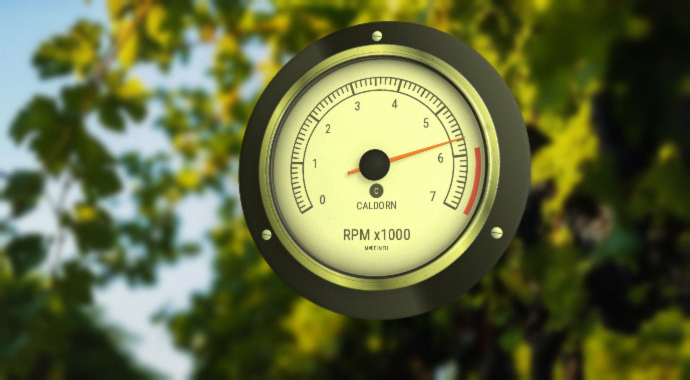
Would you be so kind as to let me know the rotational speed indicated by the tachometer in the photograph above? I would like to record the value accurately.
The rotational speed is 5700 rpm
